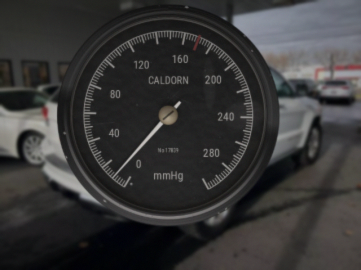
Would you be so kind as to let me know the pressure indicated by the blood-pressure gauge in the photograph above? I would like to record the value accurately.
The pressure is 10 mmHg
